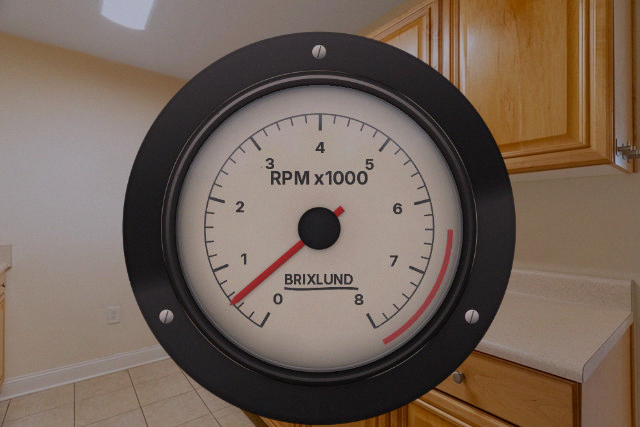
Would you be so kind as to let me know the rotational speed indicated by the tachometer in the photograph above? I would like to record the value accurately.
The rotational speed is 500 rpm
